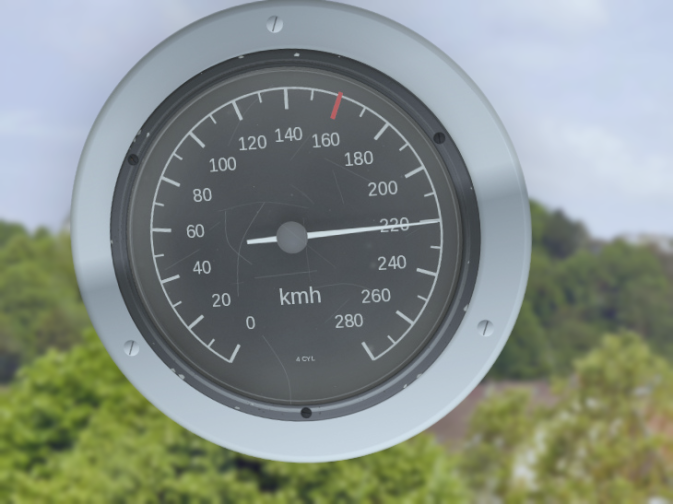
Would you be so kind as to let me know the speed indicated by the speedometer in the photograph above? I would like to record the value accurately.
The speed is 220 km/h
